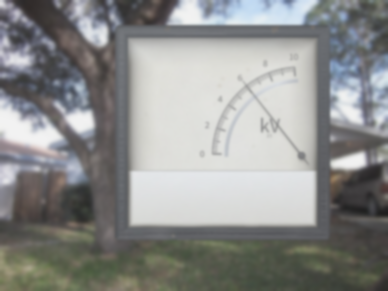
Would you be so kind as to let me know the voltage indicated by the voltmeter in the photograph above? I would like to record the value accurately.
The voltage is 6 kV
